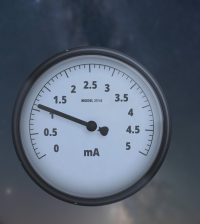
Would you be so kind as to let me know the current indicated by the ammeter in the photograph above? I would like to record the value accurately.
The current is 1.1 mA
